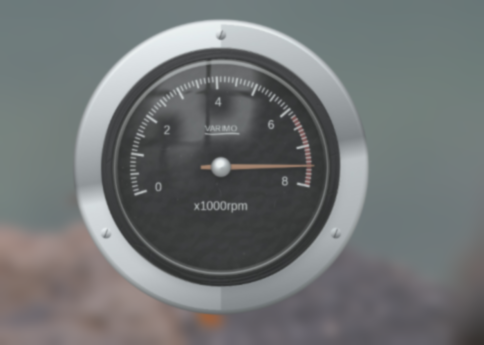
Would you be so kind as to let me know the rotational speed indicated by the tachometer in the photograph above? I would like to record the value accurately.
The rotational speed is 7500 rpm
